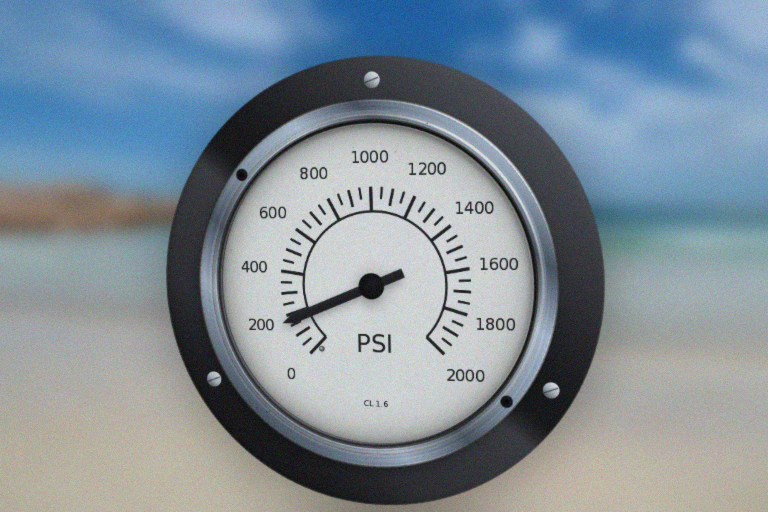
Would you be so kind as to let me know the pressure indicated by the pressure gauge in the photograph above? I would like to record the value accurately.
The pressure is 175 psi
